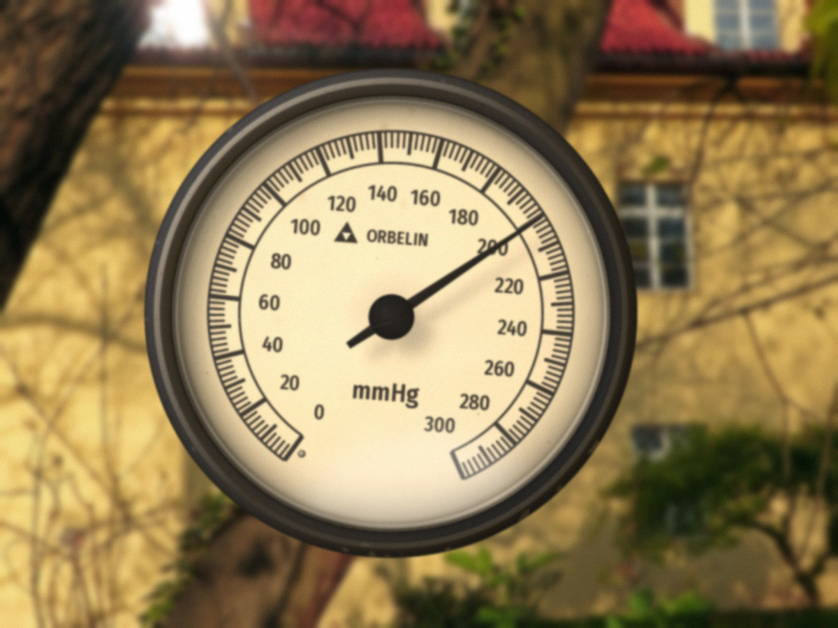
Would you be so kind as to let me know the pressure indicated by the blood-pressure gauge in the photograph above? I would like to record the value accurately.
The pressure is 200 mmHg
